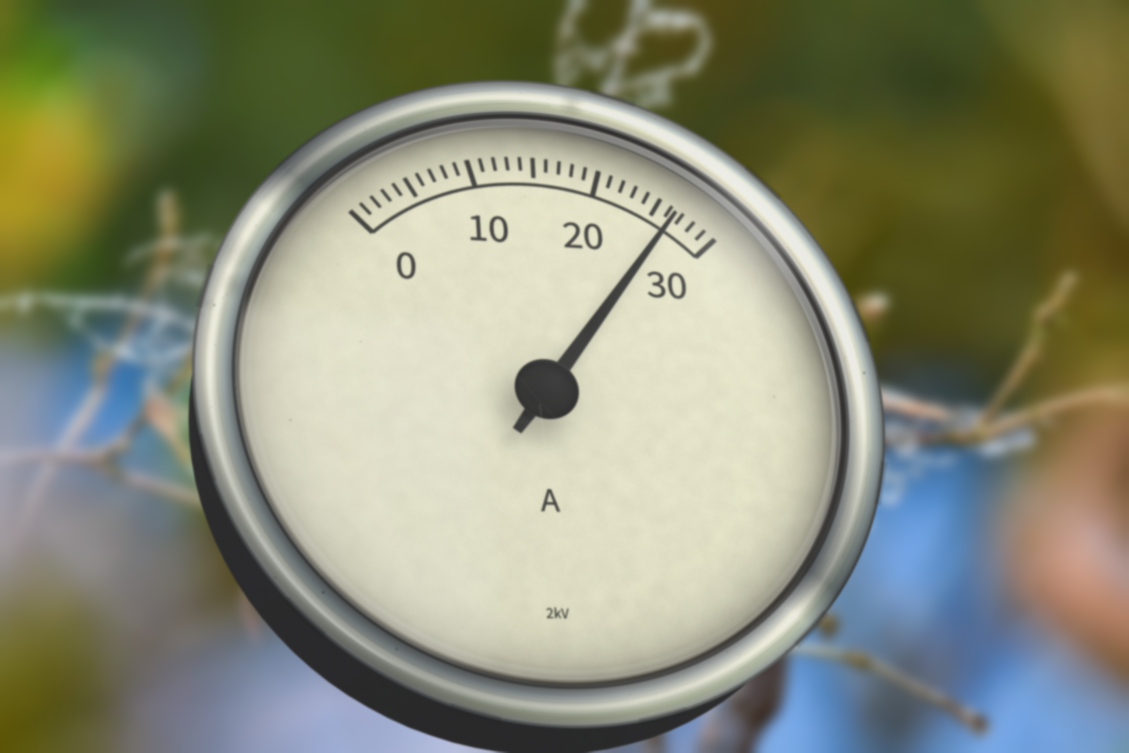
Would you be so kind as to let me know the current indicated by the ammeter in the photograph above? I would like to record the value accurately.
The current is 26.5 A
